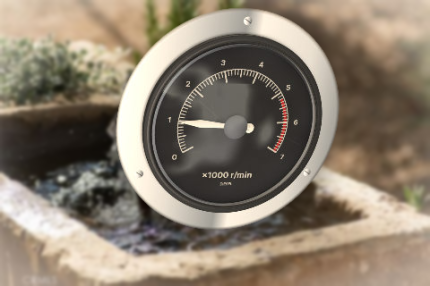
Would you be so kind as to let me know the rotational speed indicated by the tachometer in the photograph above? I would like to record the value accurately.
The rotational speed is 1000 rpm
